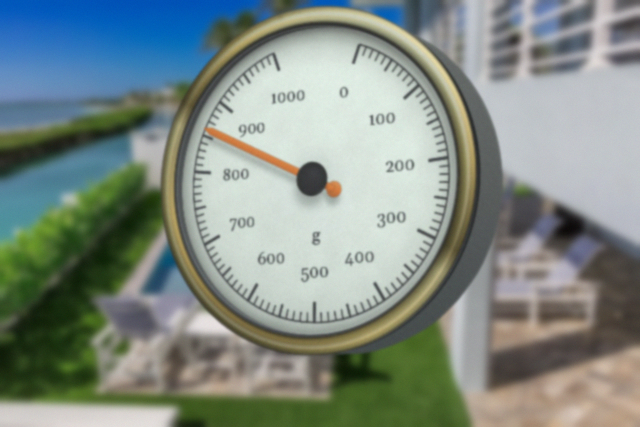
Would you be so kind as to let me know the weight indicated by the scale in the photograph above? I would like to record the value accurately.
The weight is 860 g
